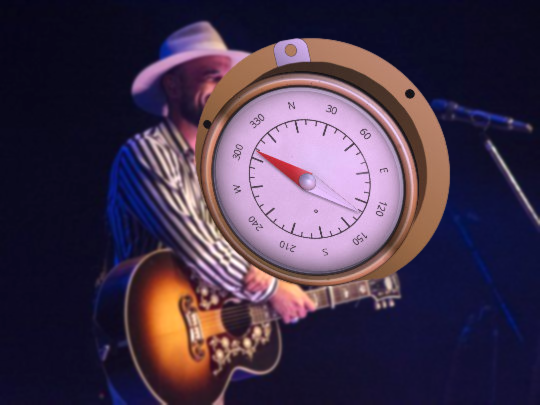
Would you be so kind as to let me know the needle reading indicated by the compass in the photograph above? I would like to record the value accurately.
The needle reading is 310 °
